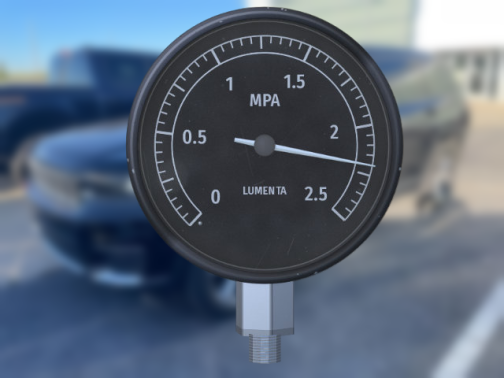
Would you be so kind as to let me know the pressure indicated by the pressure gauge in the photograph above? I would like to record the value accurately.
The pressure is 2.2 MPa
